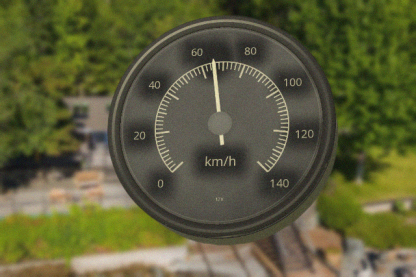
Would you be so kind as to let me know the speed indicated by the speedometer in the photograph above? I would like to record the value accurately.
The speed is 66 km/h
